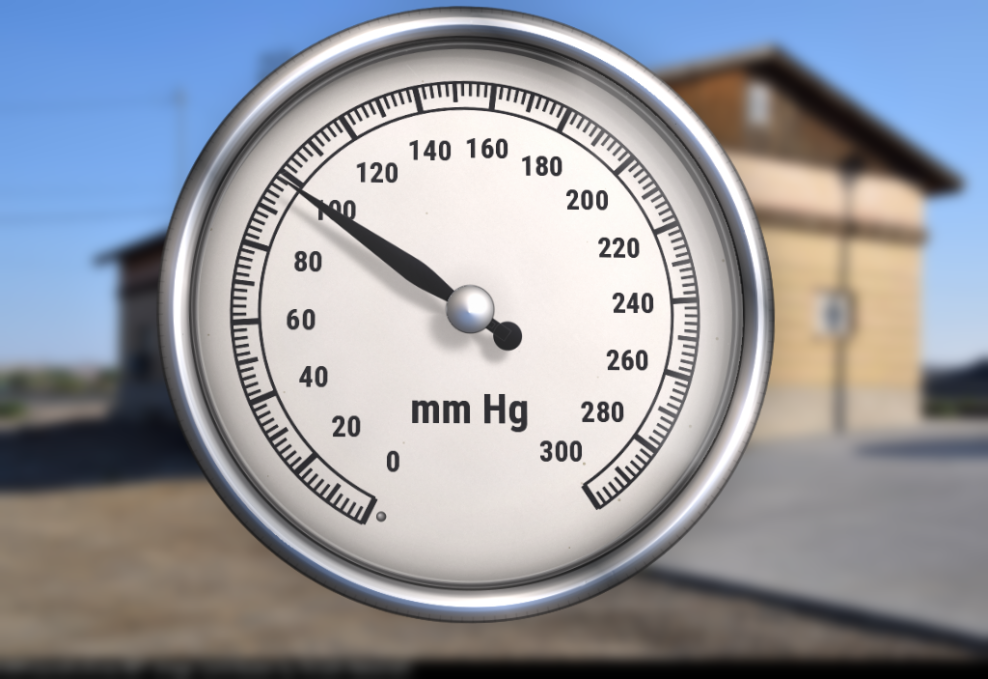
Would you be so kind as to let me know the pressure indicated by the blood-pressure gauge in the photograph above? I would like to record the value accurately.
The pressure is 98 mmHg
